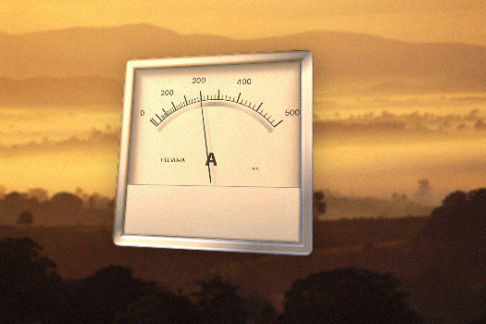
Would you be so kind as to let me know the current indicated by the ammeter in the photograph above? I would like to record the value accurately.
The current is 300 A
